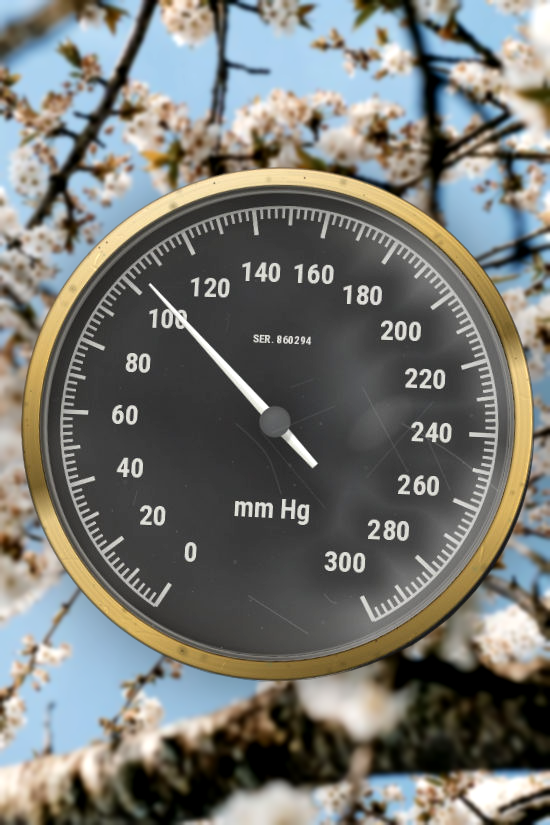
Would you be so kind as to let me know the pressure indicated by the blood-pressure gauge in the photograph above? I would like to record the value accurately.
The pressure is 104 mmHg
